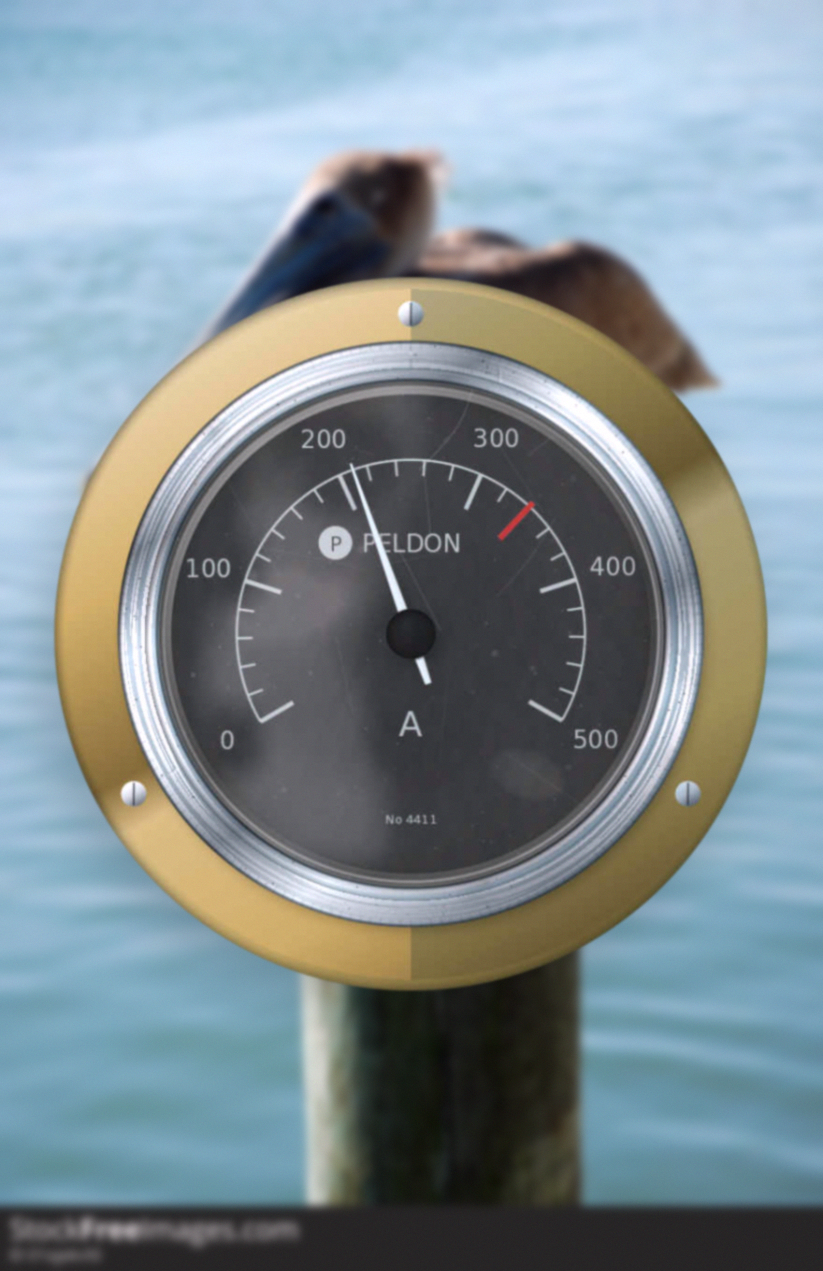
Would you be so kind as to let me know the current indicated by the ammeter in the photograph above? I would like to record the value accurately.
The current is 210 A
